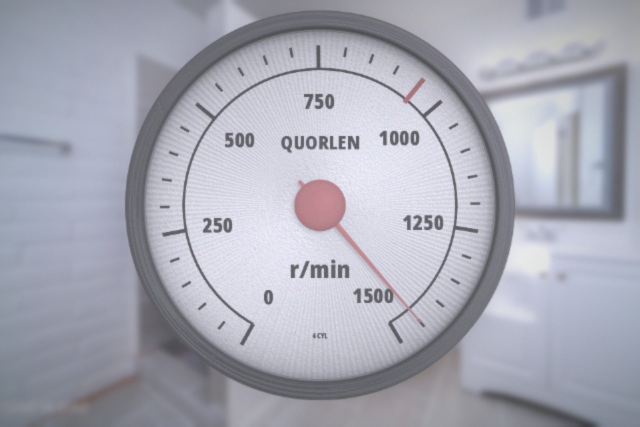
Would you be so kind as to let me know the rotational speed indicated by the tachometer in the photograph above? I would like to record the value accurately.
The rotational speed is 1450 rpm
